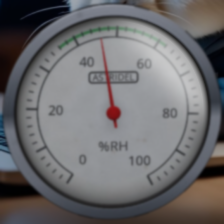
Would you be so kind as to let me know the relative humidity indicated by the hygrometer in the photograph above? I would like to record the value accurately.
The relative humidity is 46 %
